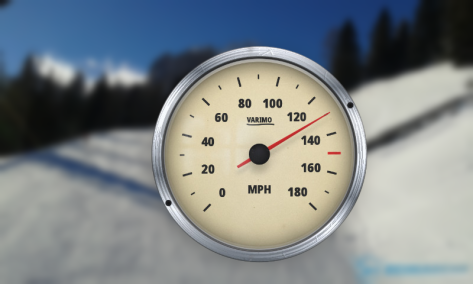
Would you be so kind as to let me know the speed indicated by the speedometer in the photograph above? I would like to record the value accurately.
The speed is 130 mph
